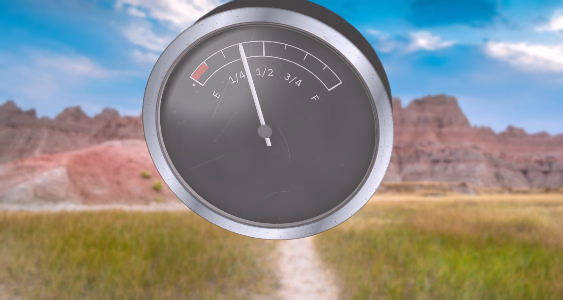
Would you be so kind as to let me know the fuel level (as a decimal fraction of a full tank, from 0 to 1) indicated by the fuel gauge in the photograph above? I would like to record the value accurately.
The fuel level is 0.375
